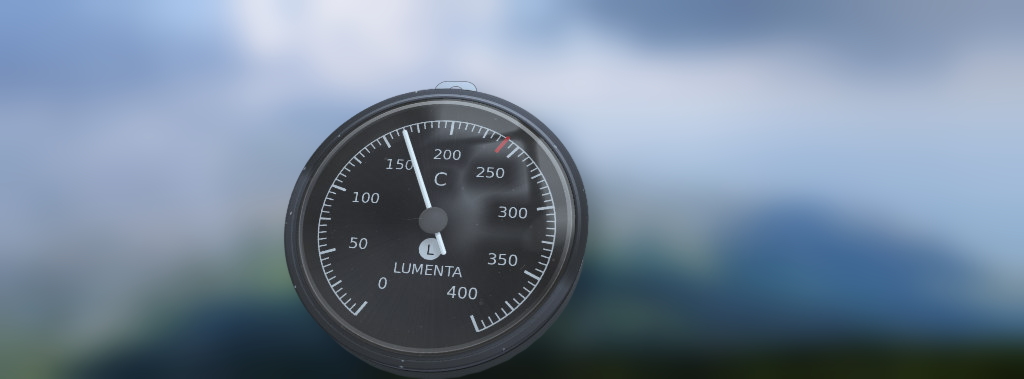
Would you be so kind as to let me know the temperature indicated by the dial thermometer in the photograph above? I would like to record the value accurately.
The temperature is 165 °C
